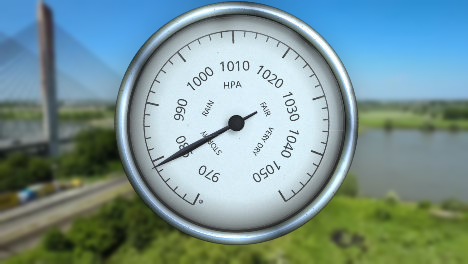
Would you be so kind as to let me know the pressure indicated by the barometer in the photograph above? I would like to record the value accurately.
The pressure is 979 hPa
